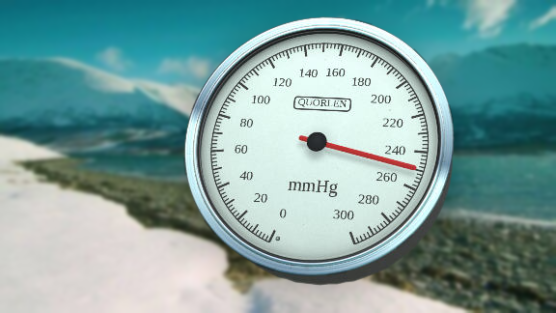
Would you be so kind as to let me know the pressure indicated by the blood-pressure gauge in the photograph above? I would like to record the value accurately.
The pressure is 250 mmHg
